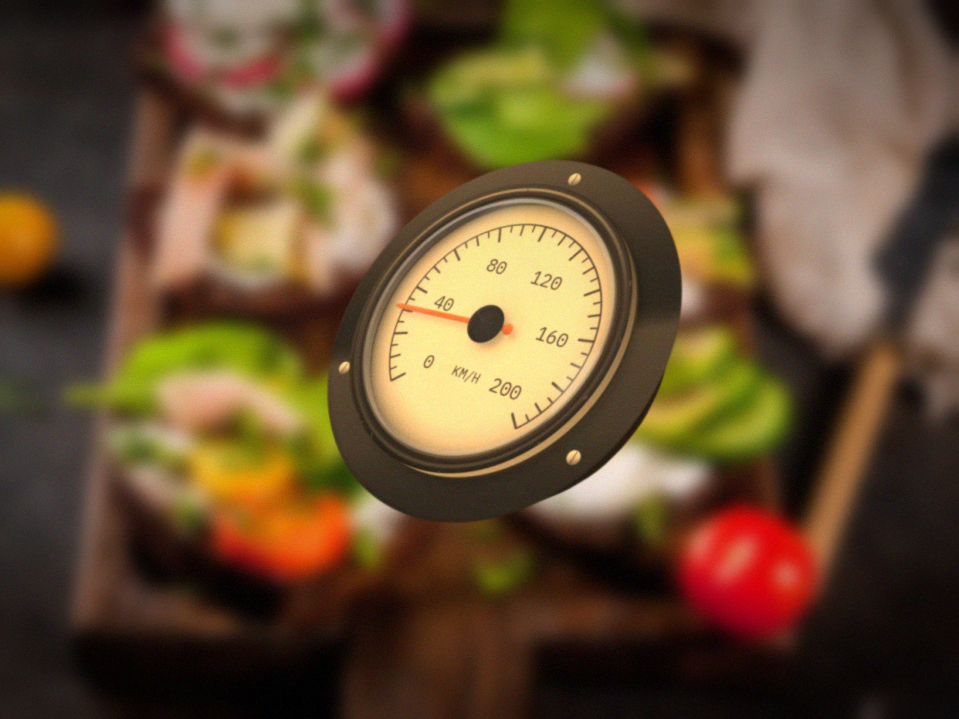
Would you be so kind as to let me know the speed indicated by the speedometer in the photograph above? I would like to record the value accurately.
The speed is 30 km/h
